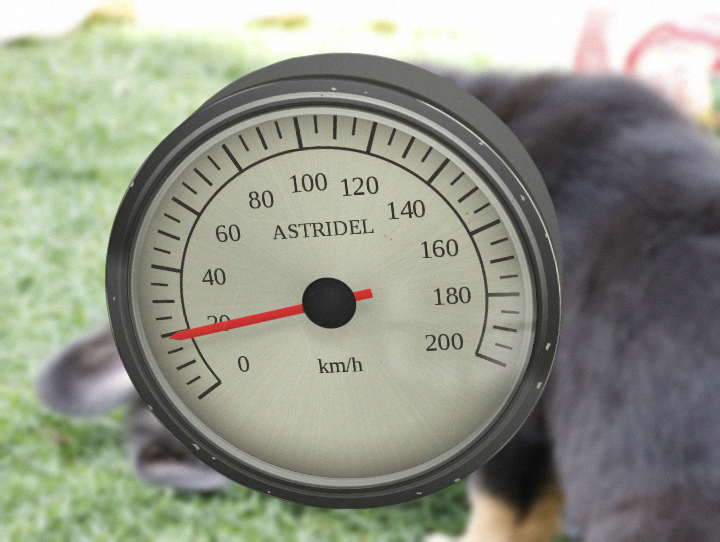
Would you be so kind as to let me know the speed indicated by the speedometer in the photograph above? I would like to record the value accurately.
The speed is 20 km/h
